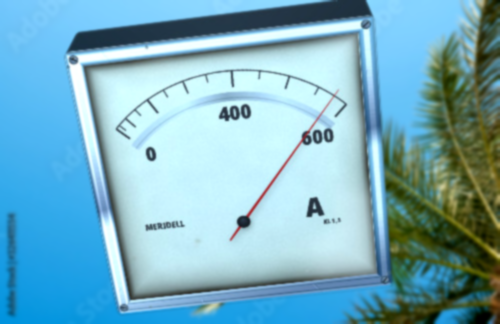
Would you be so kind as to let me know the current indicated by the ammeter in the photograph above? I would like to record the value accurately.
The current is 575 A
